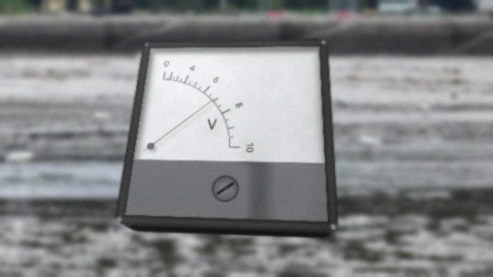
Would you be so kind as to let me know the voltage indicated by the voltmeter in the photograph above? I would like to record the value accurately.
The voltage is 7 V
